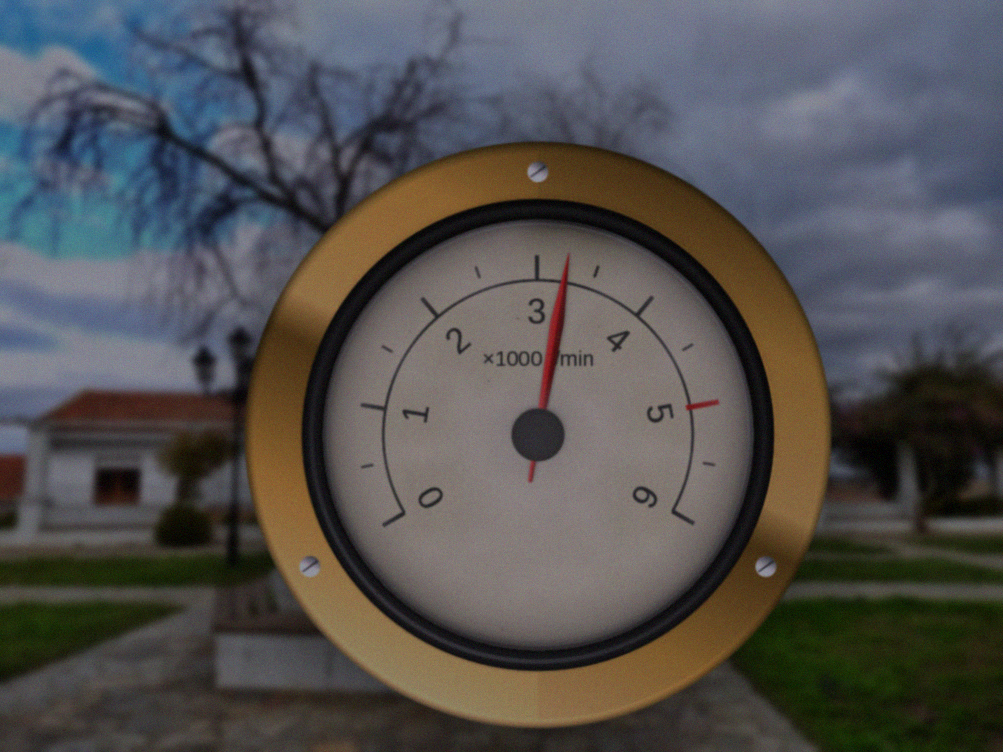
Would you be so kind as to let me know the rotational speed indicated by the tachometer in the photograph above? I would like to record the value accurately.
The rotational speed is 3250 rpm
